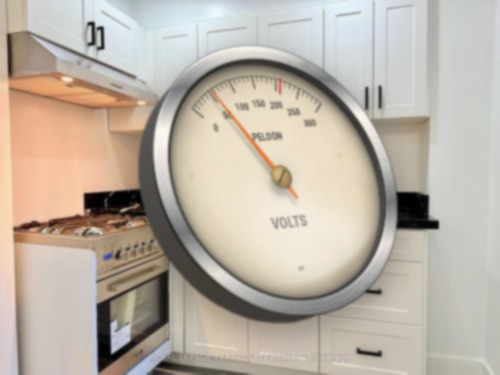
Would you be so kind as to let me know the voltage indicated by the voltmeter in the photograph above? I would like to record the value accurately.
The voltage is 50 V
